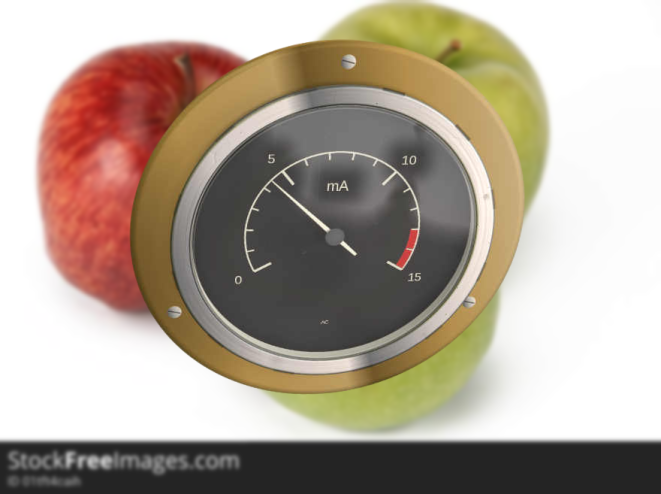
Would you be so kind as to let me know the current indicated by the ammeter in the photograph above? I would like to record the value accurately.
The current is 4.5 mA
